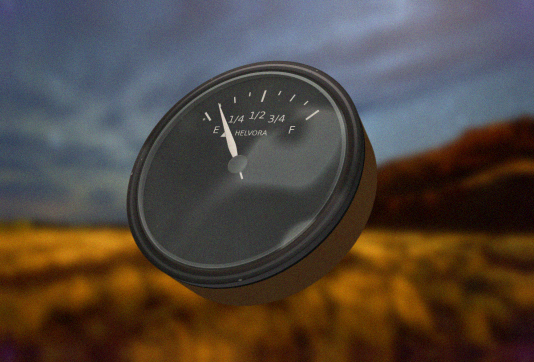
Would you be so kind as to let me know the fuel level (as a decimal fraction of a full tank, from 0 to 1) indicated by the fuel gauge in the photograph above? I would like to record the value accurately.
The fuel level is 0.125
